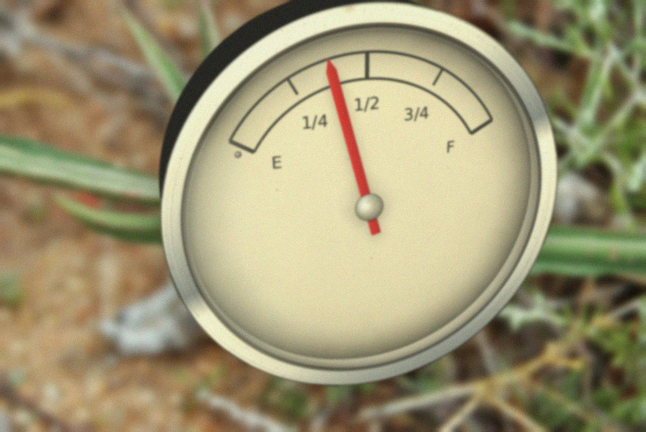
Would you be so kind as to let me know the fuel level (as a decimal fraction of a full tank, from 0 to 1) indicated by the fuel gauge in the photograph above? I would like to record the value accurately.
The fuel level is 0.375
